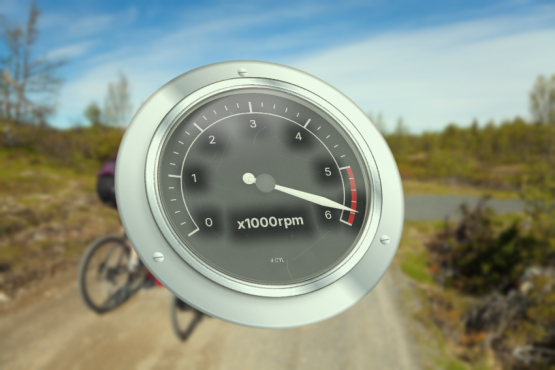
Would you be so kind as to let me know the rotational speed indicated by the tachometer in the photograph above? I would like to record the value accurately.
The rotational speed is 5800 rpm
